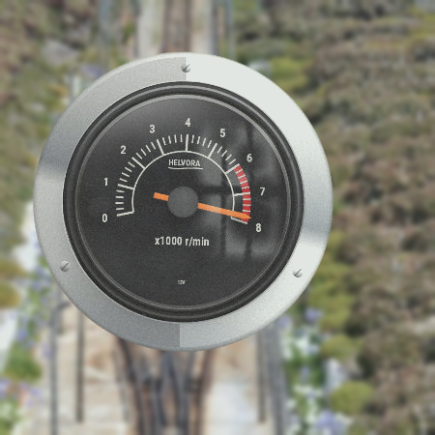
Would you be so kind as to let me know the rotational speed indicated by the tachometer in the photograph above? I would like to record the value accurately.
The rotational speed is 7800 rpm
